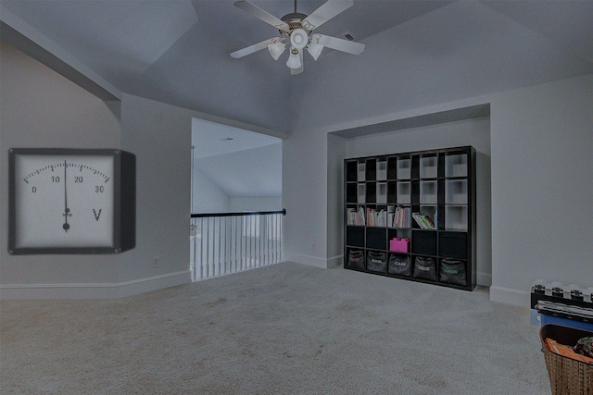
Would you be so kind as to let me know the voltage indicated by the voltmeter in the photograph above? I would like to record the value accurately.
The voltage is 15 V
